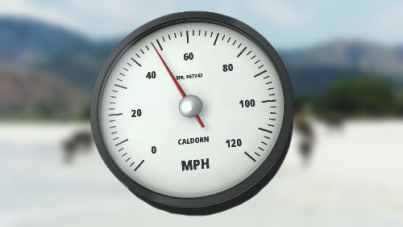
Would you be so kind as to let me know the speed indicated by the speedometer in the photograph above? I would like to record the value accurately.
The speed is 48 mph
